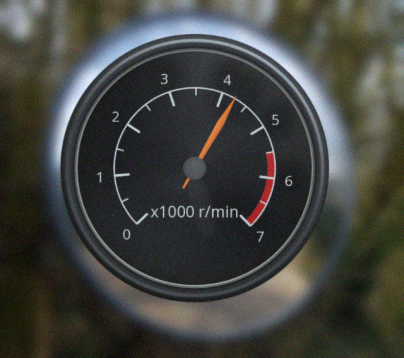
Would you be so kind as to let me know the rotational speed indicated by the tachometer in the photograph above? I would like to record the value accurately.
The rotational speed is 4250 rpm
